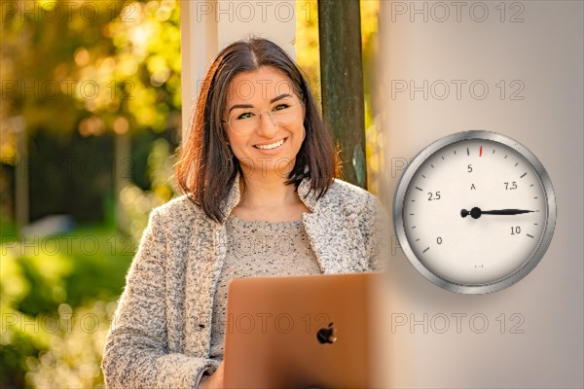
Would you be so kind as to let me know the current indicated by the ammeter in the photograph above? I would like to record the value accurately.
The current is 9 A
